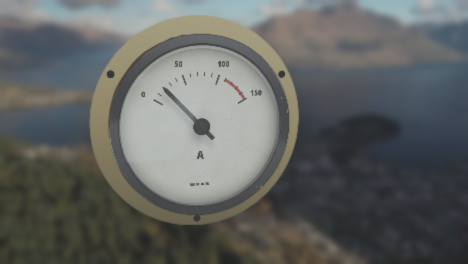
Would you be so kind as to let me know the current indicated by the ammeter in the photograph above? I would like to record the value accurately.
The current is 20 A
